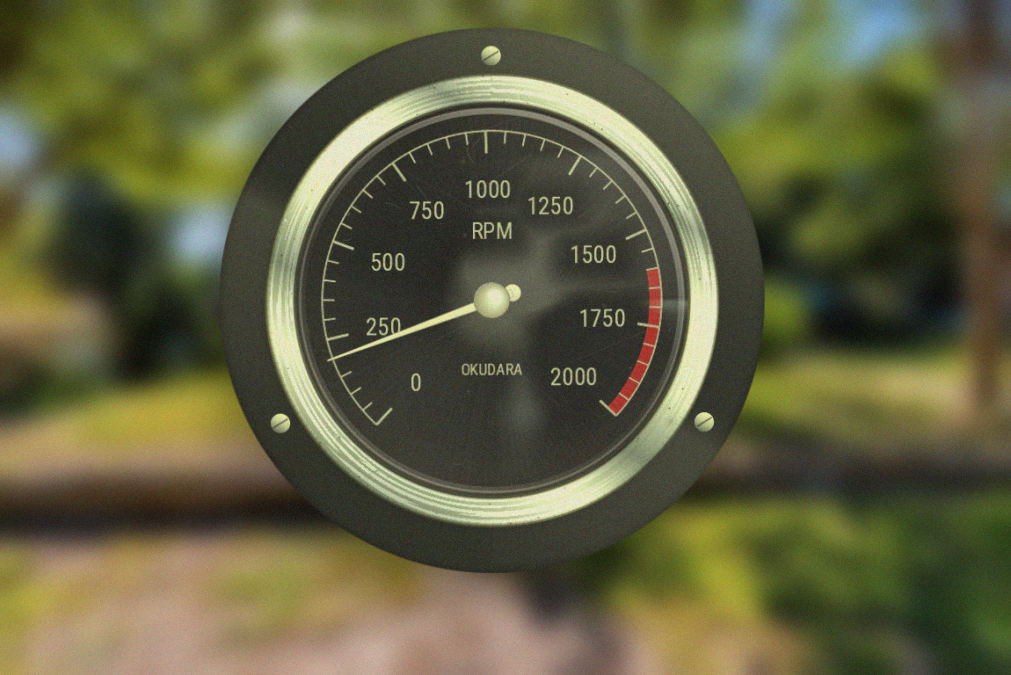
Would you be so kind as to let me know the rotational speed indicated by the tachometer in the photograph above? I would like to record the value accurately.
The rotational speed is 200 rpm
